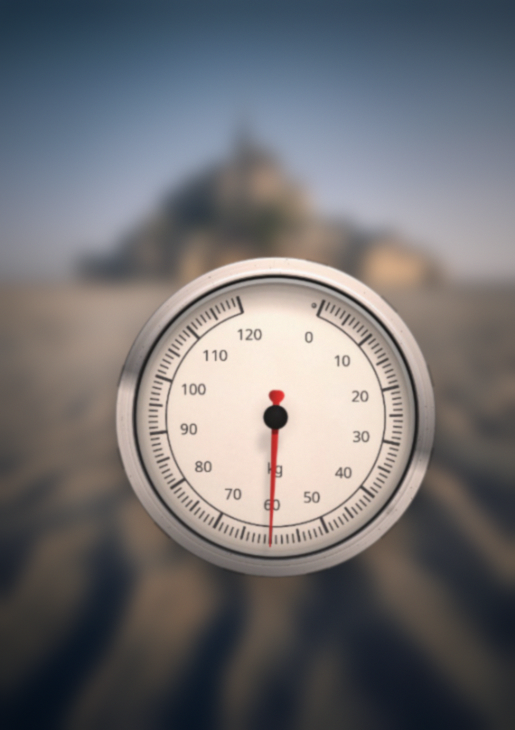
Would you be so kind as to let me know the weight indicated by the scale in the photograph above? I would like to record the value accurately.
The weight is 60 kg
